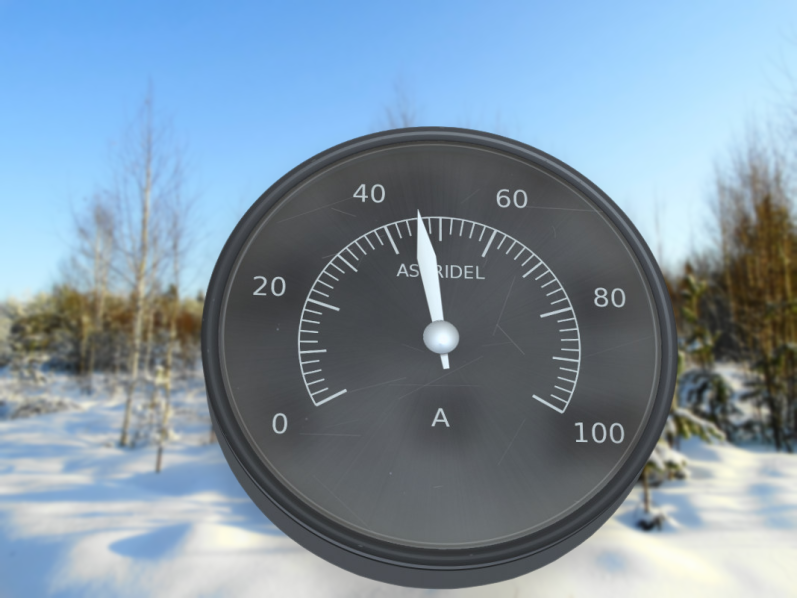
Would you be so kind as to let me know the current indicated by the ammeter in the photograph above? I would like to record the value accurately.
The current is 46 A
